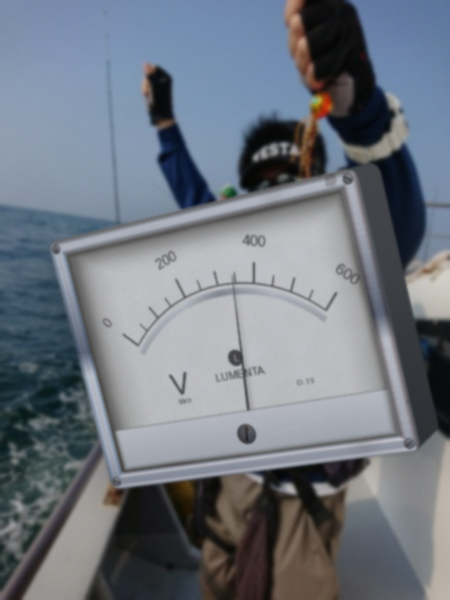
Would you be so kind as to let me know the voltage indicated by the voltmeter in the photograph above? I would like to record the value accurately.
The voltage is 350 V
